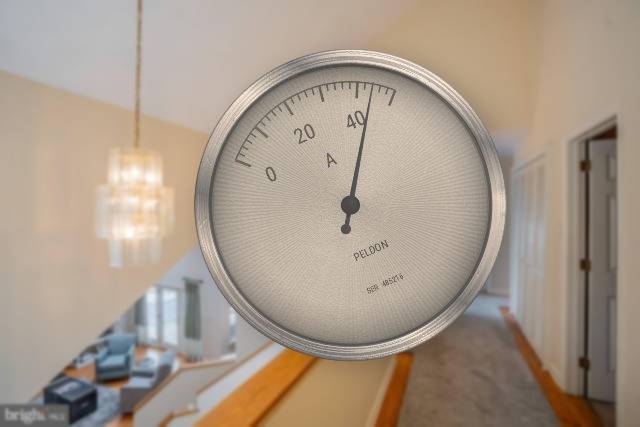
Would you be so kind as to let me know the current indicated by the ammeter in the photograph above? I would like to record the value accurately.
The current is 44 A
